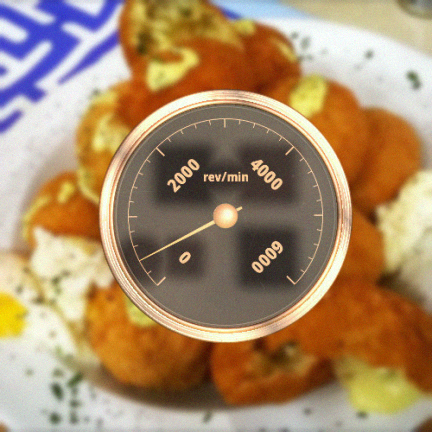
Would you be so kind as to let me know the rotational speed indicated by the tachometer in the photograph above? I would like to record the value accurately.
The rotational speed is 400 rpm
